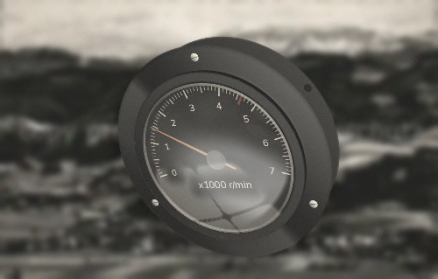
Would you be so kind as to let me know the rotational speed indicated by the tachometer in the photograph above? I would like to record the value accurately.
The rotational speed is 1500 rpm
